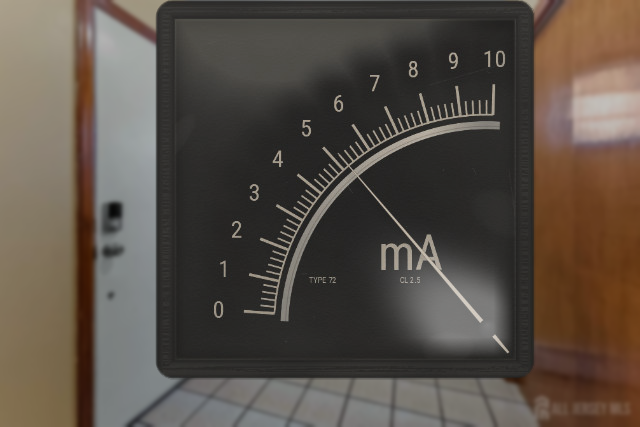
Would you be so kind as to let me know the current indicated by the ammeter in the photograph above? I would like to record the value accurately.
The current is 5.2 mA
